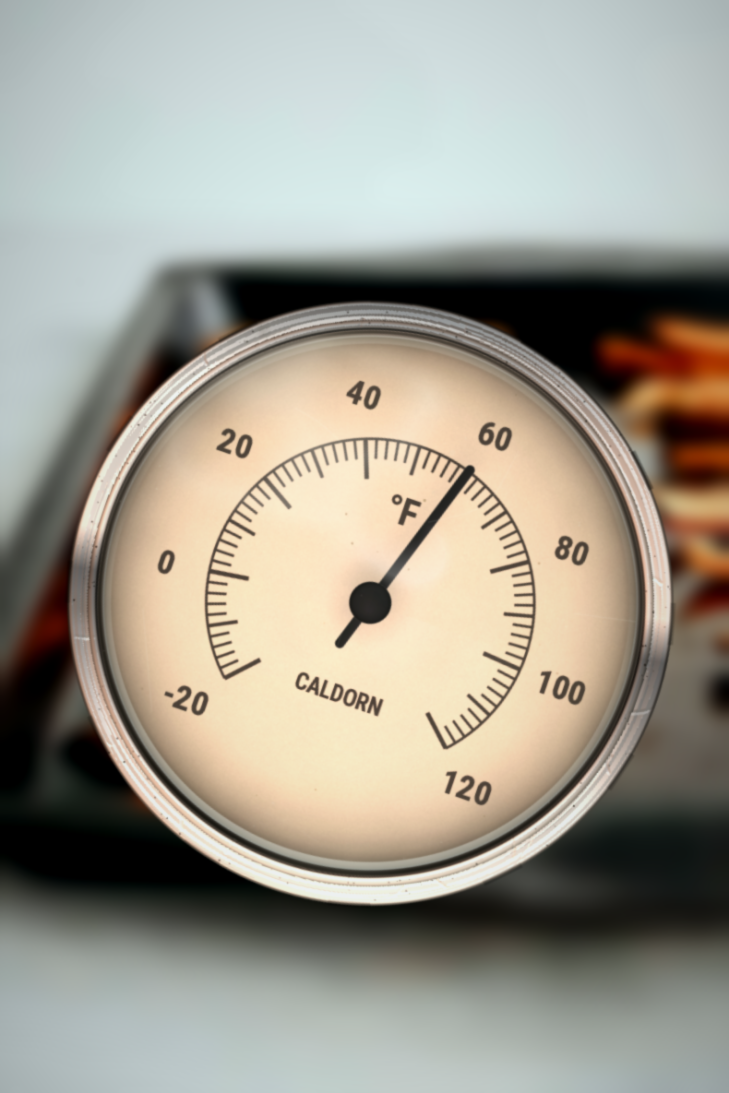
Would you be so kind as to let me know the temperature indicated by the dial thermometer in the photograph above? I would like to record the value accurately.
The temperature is 60 °F
